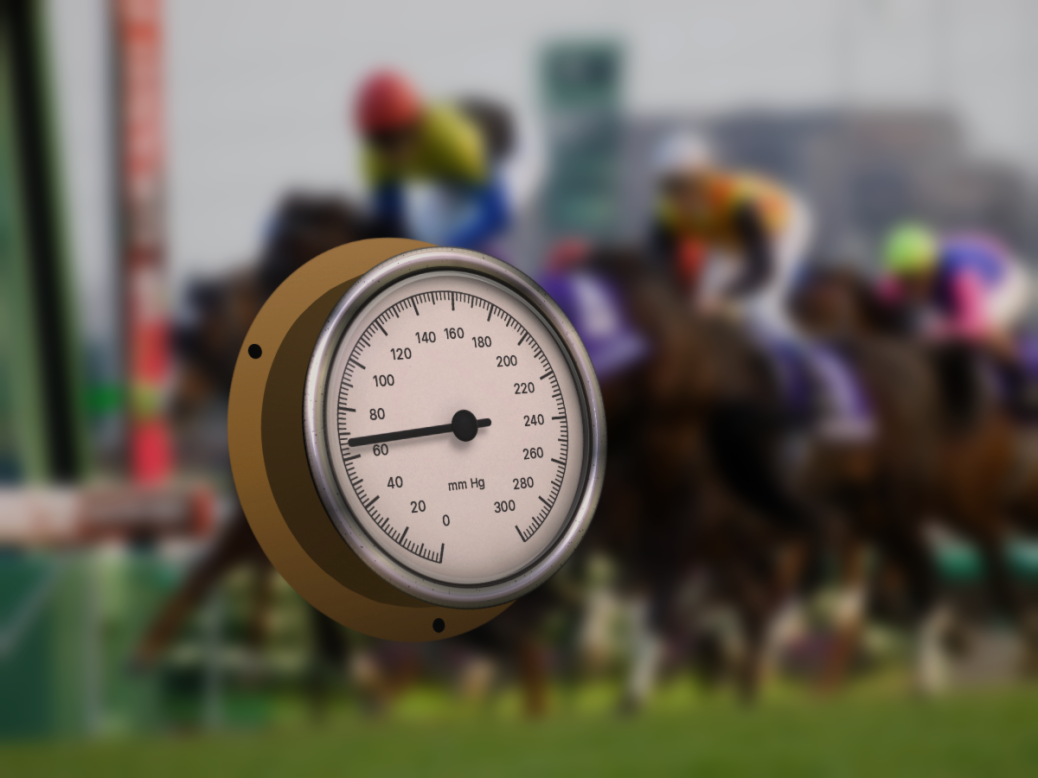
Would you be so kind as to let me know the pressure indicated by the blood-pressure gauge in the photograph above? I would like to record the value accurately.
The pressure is 66 mmHg
